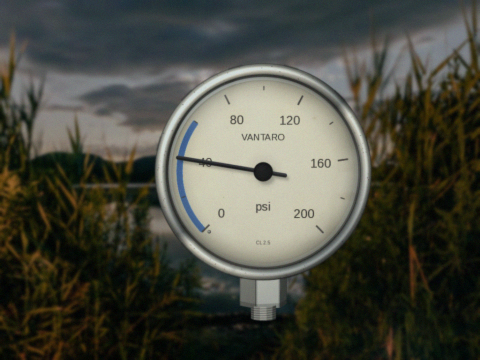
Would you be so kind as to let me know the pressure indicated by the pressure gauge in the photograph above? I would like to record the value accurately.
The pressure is 40 psi
